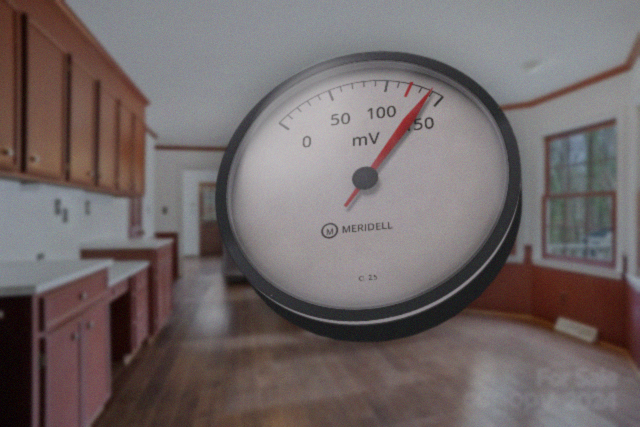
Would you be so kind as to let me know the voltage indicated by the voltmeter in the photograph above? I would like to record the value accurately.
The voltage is 140 mV
